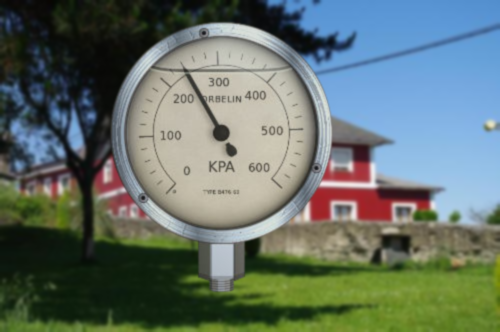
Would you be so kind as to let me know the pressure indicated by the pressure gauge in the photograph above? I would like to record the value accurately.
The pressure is 240 kPa
